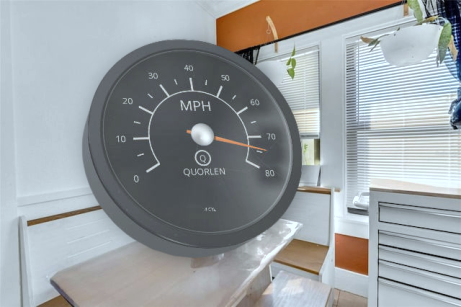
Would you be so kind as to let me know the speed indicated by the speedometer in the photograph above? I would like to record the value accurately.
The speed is 75 mph
